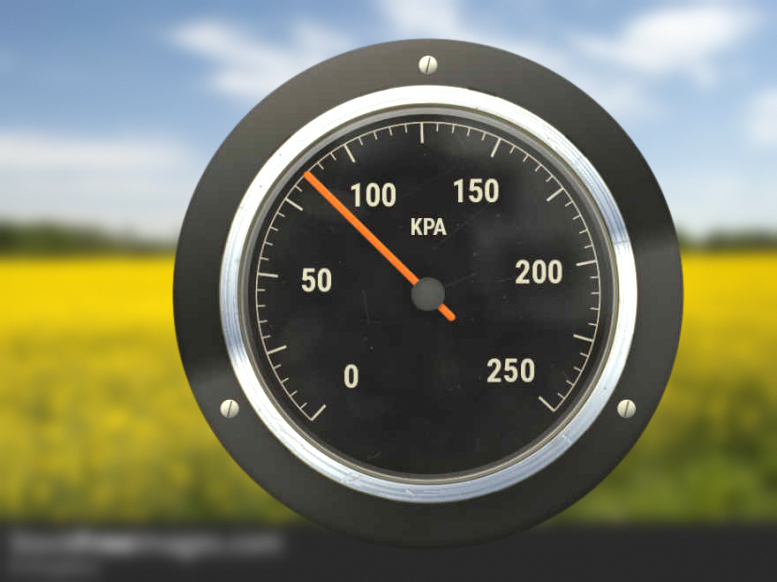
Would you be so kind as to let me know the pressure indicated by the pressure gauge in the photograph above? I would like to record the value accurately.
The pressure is 85 kPa
